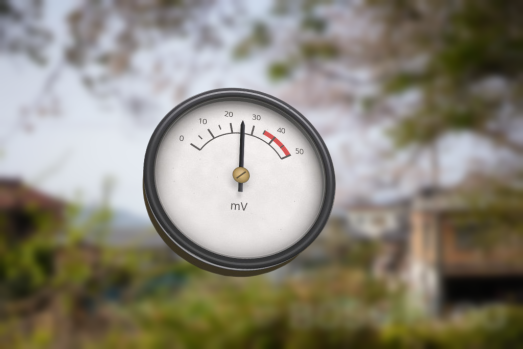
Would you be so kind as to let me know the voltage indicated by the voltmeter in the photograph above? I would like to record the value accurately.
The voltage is 25 mV
